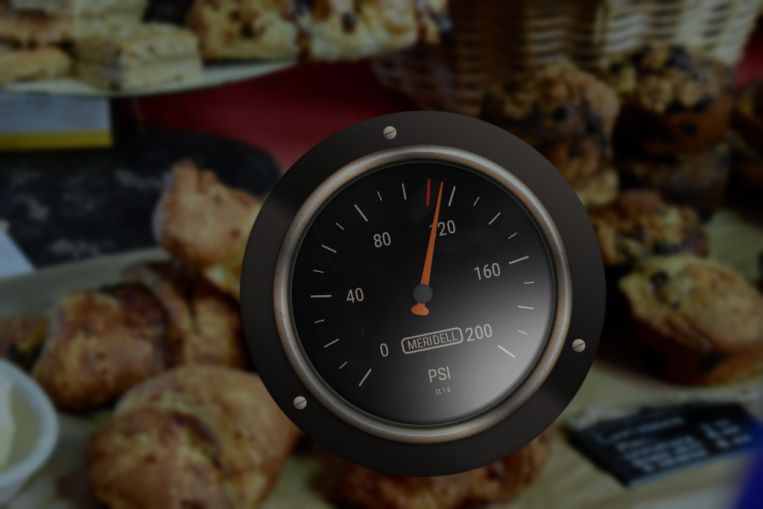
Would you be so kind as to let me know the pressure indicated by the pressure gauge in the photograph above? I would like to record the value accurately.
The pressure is 115 psi
